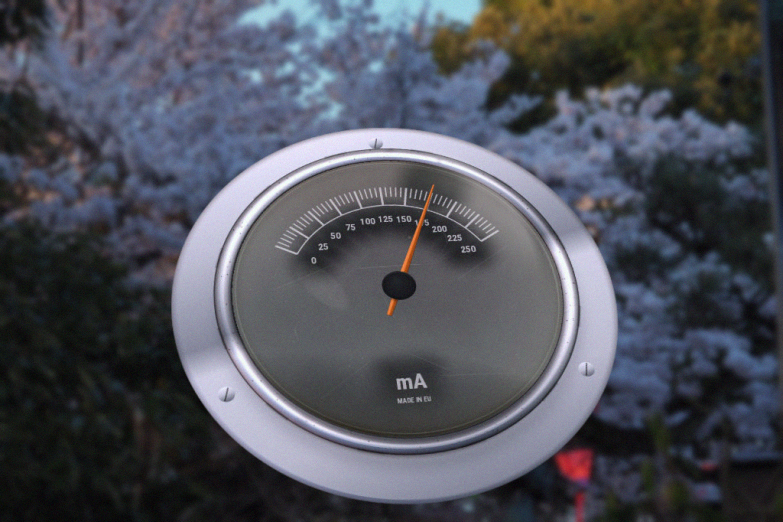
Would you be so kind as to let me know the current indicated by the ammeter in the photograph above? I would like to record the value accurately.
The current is 175 mA
